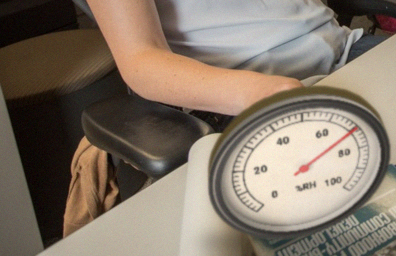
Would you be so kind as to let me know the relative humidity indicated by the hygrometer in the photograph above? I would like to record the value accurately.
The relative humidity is 70 %
